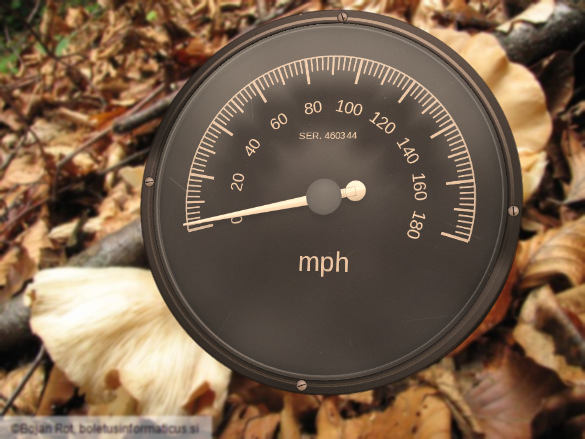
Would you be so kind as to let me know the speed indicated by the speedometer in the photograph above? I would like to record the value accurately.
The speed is 2 mph
